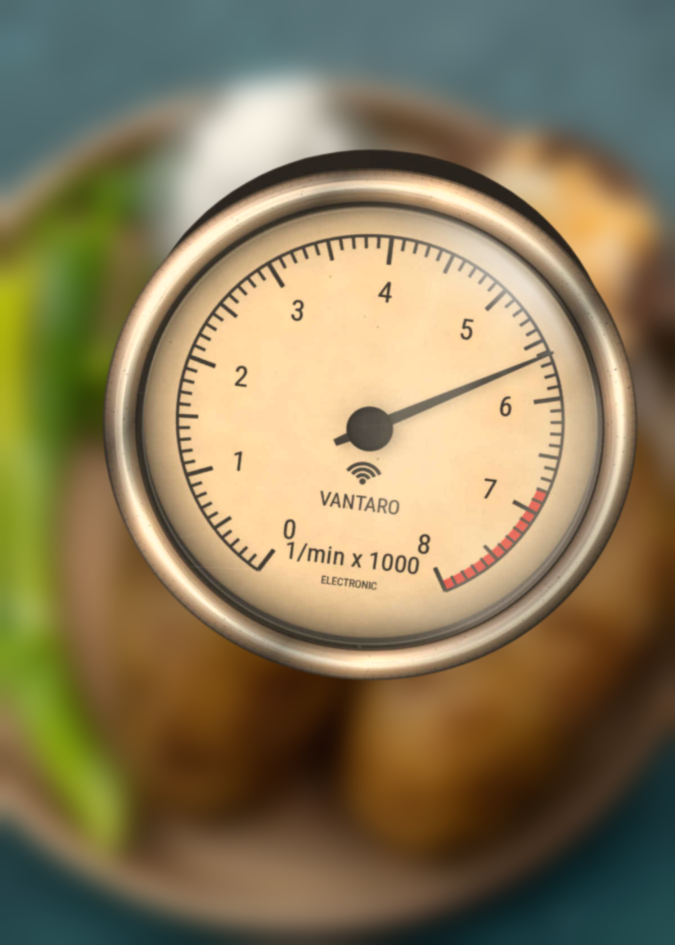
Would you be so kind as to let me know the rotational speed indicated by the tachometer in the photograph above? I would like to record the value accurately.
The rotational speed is 5600 rpm
